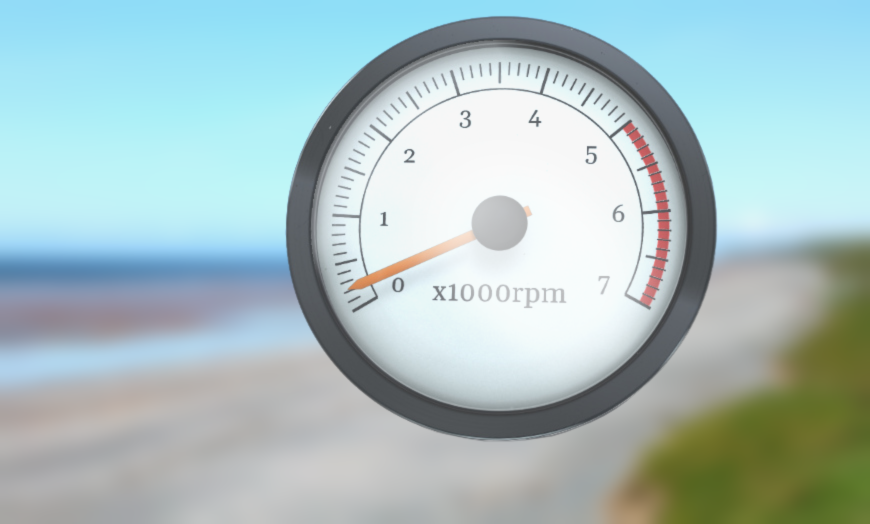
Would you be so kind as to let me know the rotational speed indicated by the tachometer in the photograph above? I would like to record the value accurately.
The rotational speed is 200 rpm
